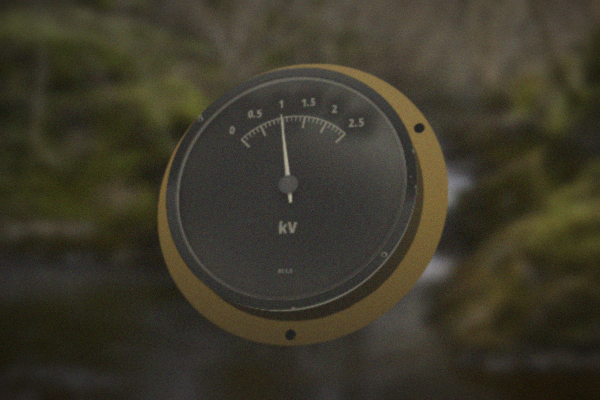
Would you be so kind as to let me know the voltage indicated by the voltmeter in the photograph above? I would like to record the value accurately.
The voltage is 1 kV
